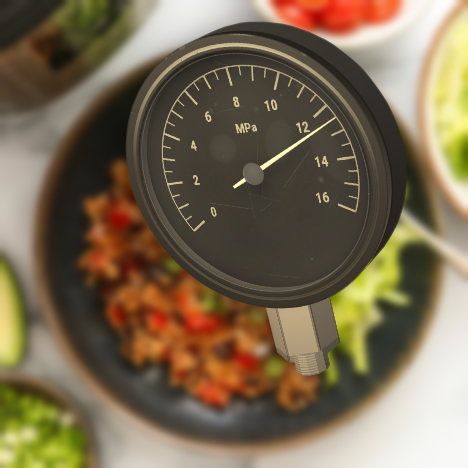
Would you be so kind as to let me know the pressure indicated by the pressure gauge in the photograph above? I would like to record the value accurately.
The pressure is 12.5 MPa
